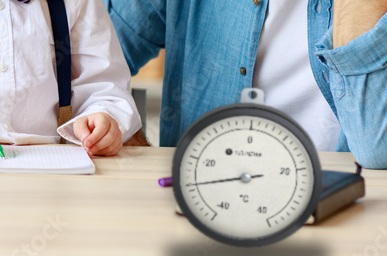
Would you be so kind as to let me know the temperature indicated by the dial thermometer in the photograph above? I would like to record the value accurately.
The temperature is -28 °C
